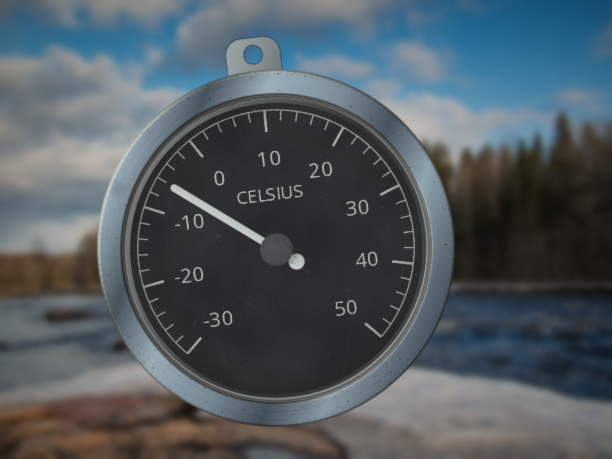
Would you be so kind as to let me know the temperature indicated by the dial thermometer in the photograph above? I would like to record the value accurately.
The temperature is -6 °C
